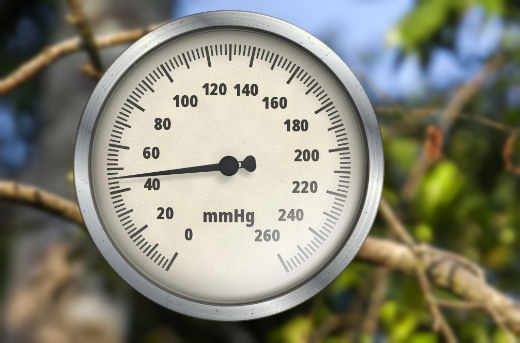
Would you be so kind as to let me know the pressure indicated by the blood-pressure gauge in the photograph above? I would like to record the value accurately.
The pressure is 46 mmHg
